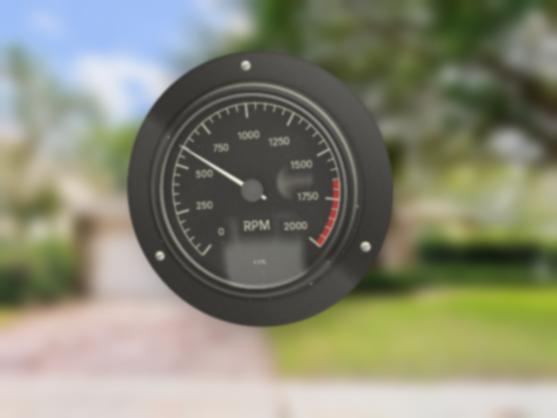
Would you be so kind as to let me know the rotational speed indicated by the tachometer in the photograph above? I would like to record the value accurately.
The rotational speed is 600 rpm
